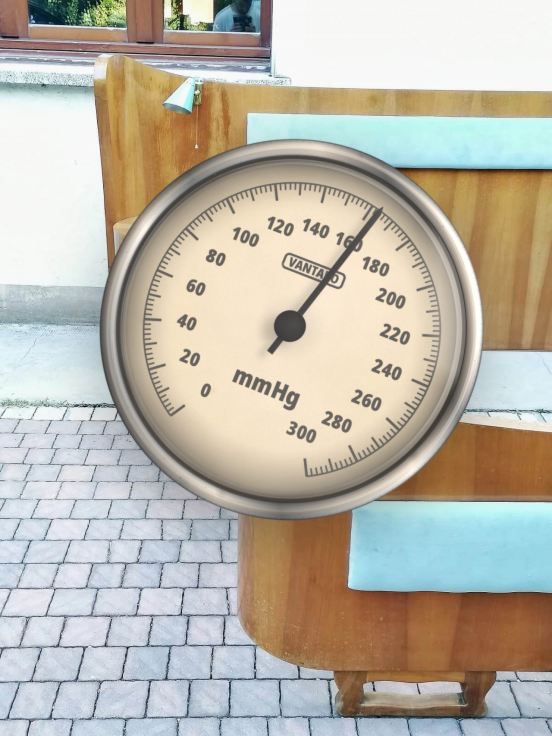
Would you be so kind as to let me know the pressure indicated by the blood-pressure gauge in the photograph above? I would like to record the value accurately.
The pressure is 164 mmHg
